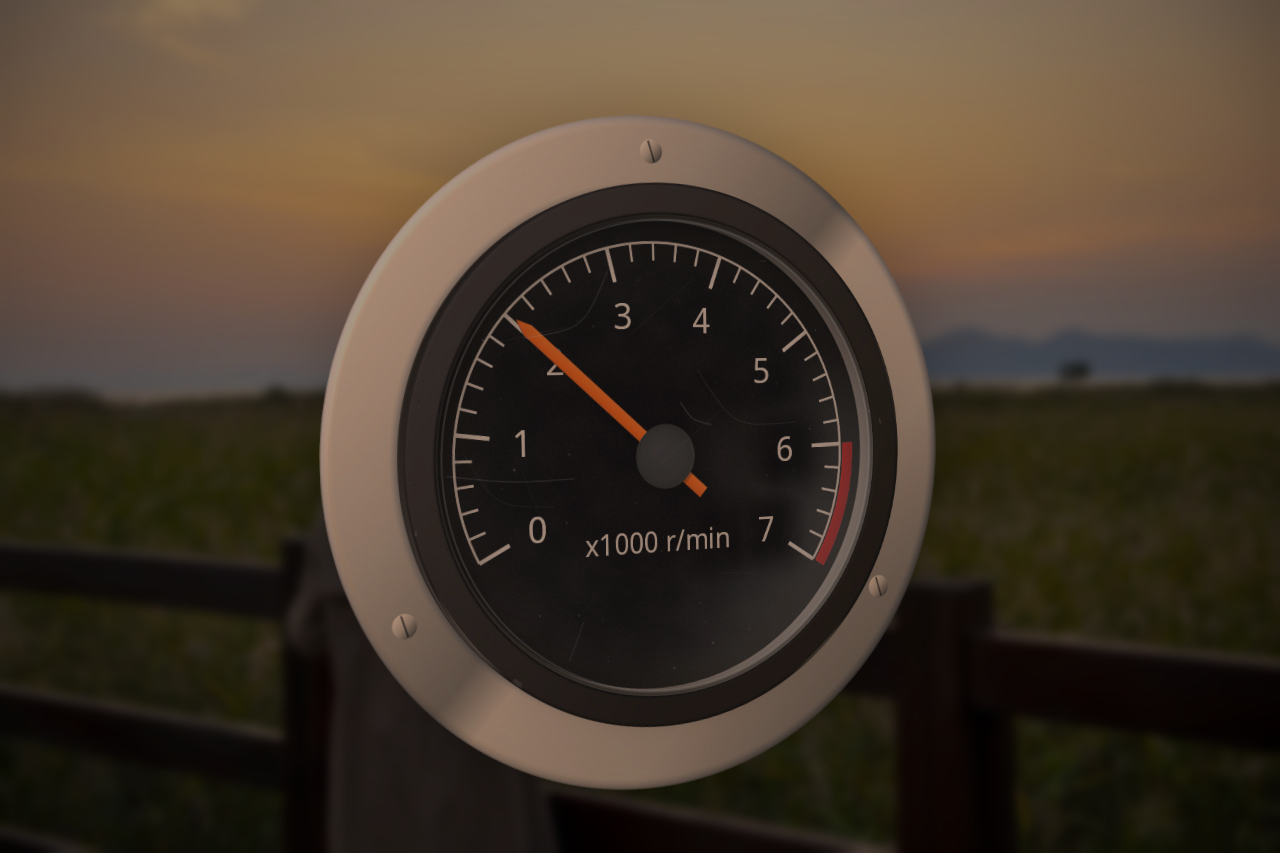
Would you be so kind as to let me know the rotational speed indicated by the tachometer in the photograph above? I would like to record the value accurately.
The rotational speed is 2000 rpm
